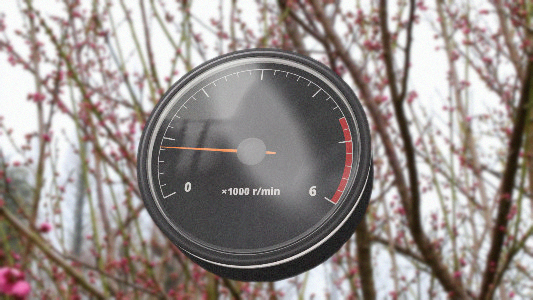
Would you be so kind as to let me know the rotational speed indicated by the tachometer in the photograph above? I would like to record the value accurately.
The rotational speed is 800 rpm
